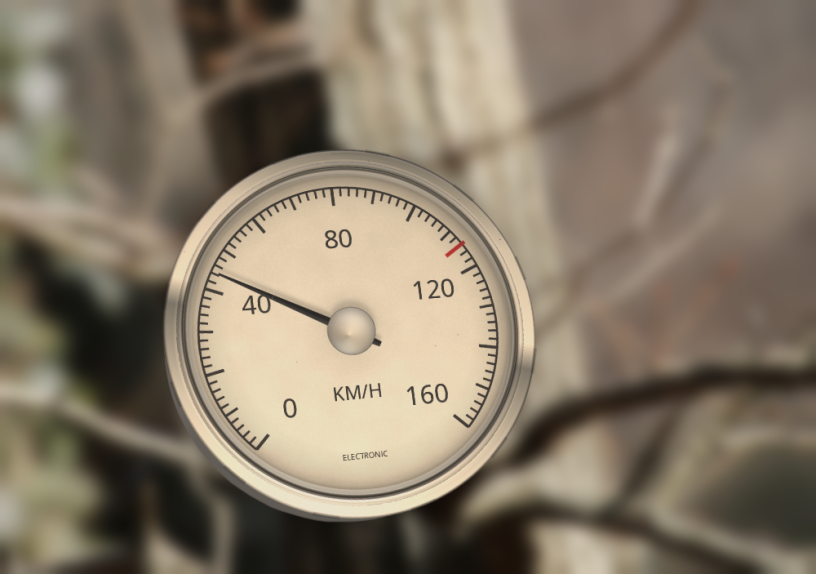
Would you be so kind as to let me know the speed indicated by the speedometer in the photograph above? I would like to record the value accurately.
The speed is 44 km/h
